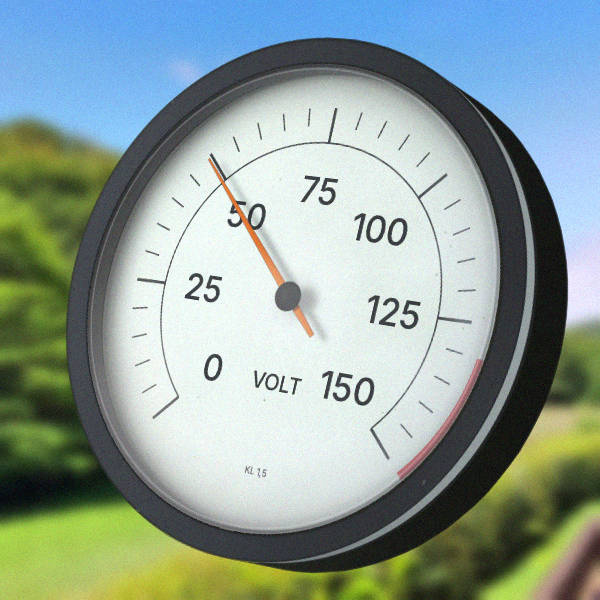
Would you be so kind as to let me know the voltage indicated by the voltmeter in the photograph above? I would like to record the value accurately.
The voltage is 50 V
